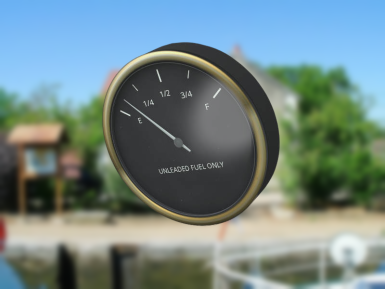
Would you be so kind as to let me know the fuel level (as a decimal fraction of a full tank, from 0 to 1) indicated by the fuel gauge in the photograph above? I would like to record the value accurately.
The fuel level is 0.125
